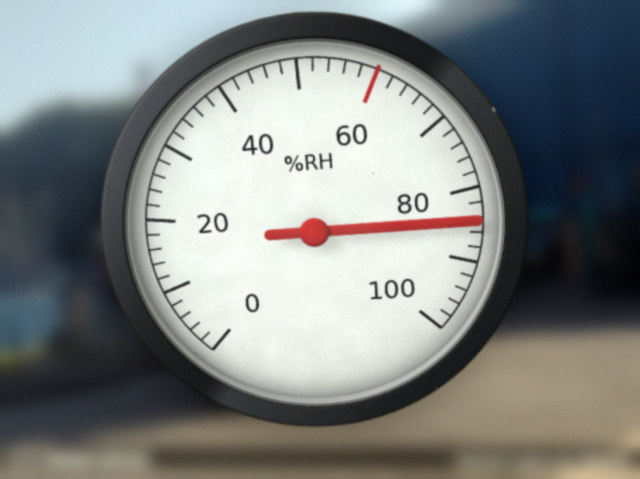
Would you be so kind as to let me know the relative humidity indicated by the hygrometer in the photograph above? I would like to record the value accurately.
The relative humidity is 84 %
